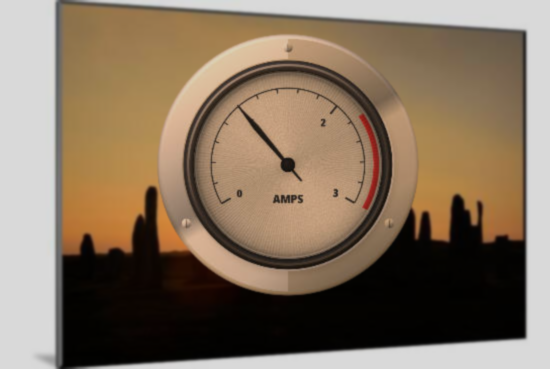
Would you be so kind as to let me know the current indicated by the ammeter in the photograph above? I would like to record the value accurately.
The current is 1 A
